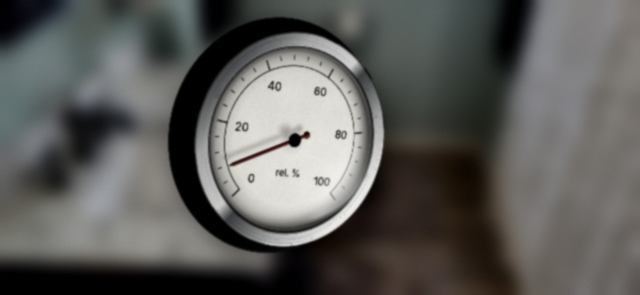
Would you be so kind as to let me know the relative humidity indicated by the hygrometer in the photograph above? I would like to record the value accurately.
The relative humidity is 8 %
